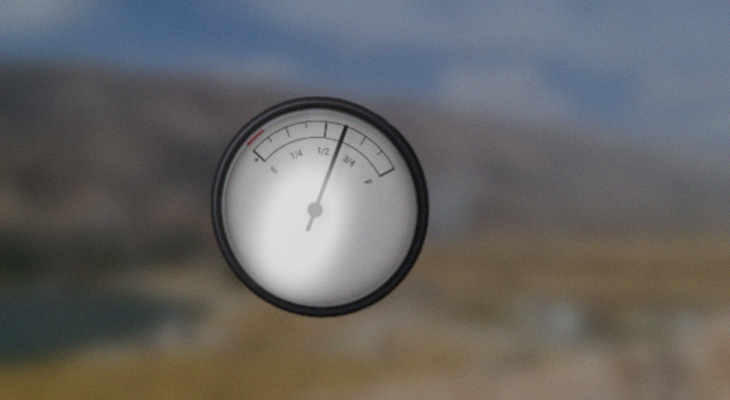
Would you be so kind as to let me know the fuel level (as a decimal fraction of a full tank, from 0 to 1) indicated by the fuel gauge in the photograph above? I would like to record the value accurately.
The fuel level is 0.625
